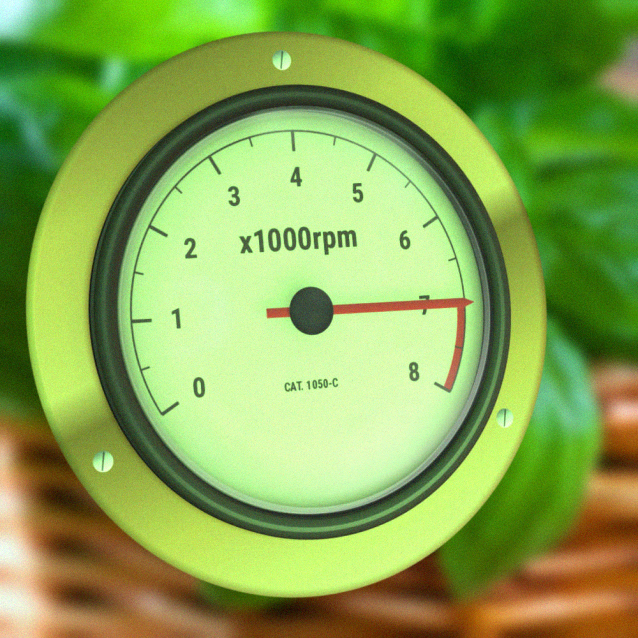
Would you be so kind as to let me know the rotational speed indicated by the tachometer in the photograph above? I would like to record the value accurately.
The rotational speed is 7000 rpm
